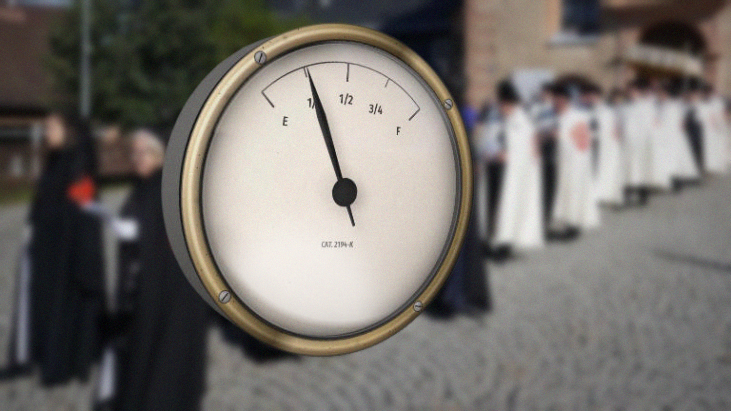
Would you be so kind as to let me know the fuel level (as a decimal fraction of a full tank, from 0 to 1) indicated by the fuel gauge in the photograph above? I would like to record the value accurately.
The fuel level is 0.25
